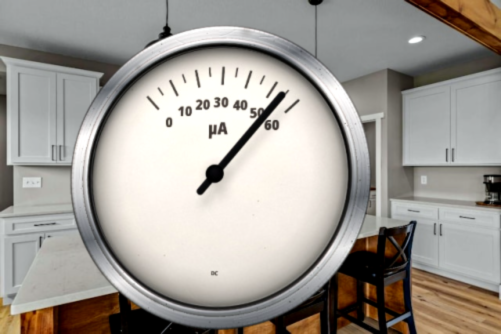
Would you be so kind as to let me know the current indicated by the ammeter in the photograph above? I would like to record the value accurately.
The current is 55 µA
